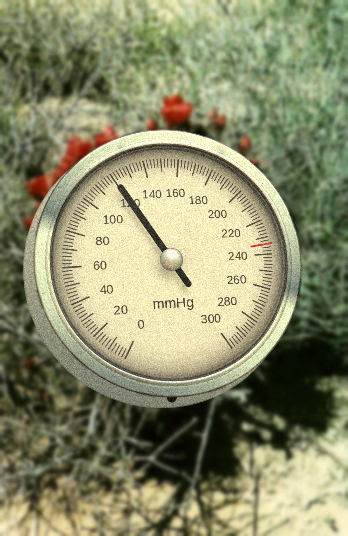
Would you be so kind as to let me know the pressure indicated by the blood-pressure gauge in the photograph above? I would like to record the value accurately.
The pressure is 120 mmHg
